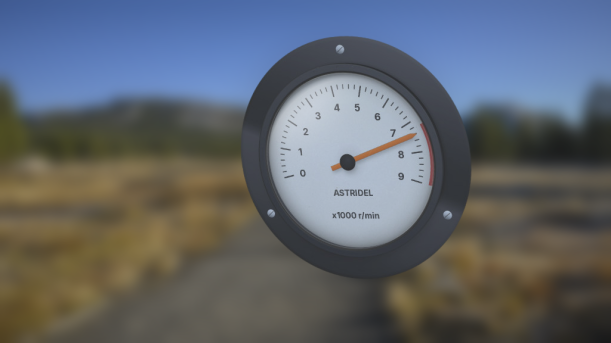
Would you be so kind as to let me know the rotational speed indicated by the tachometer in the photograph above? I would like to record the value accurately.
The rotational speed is 7400 rpm
